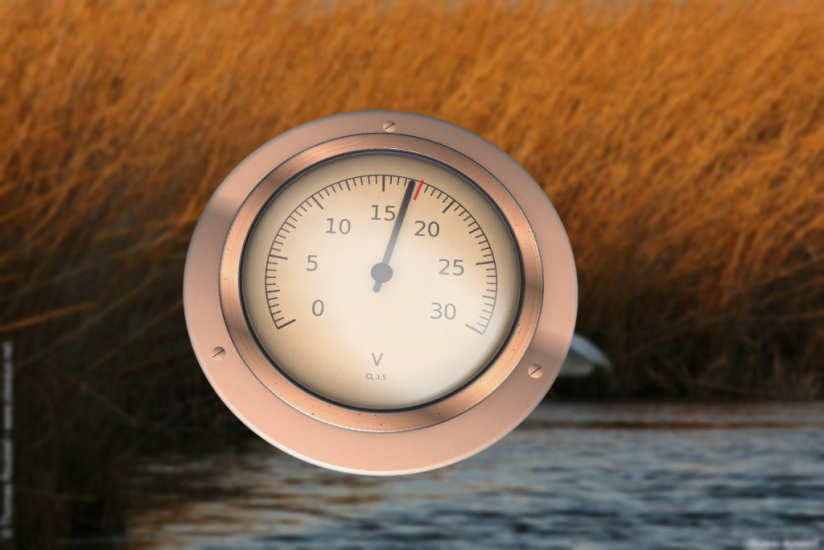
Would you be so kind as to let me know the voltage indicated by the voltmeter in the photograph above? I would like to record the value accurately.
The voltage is 17 V
